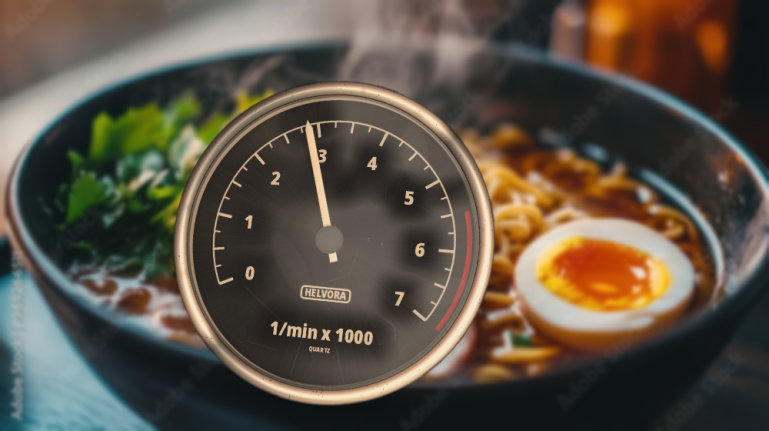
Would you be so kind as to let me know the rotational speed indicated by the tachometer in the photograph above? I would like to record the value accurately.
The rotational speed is 2875 rpm
